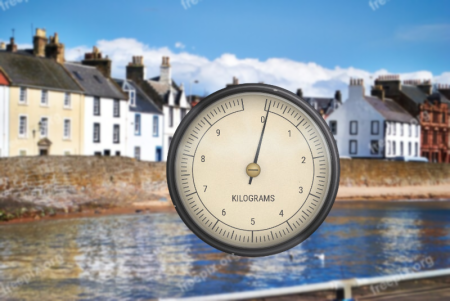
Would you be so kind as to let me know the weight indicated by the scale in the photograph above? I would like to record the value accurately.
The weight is 0.1 kg
